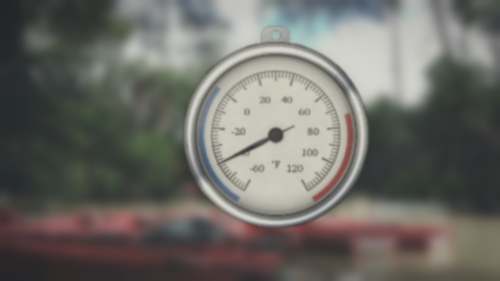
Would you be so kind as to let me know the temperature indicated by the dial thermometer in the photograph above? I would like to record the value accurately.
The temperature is -40 °F
